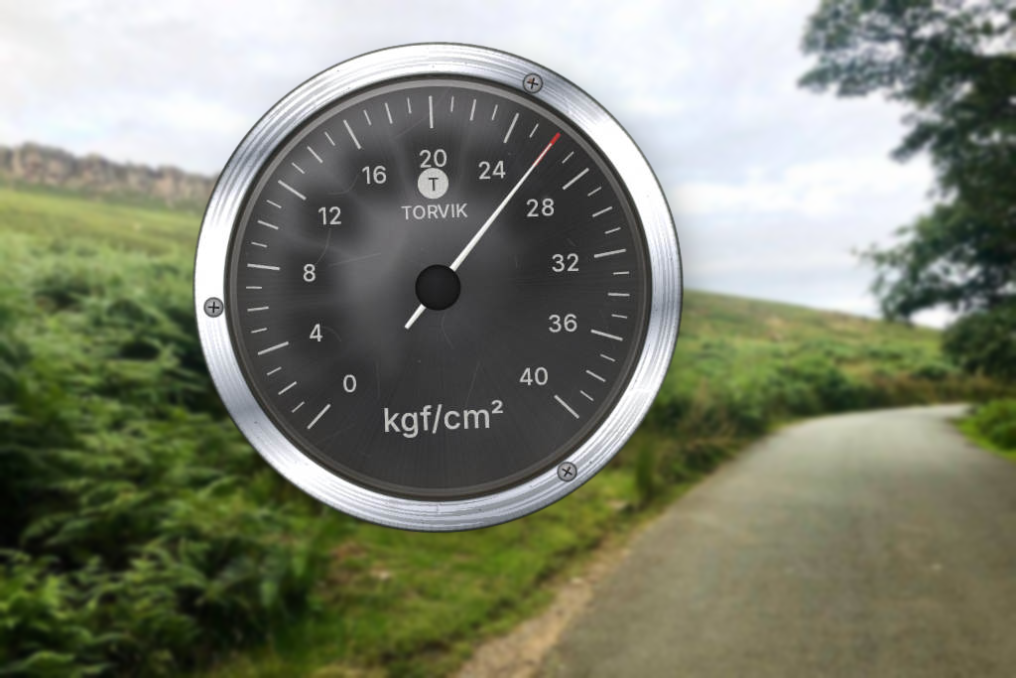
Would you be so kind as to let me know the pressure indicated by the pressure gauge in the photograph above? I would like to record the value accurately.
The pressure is 26 kg/cm²
